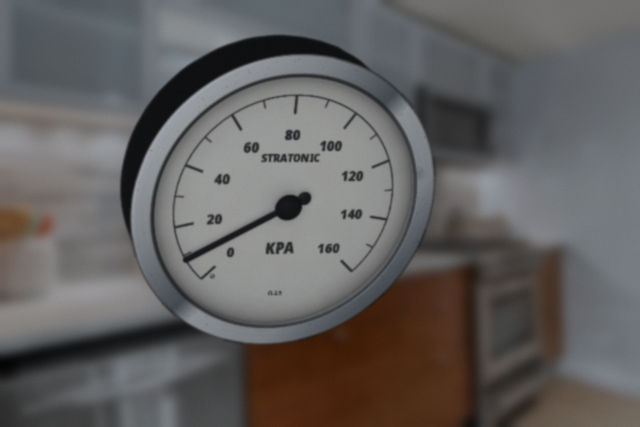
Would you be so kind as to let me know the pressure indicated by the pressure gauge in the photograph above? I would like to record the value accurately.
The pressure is 10 kPa
